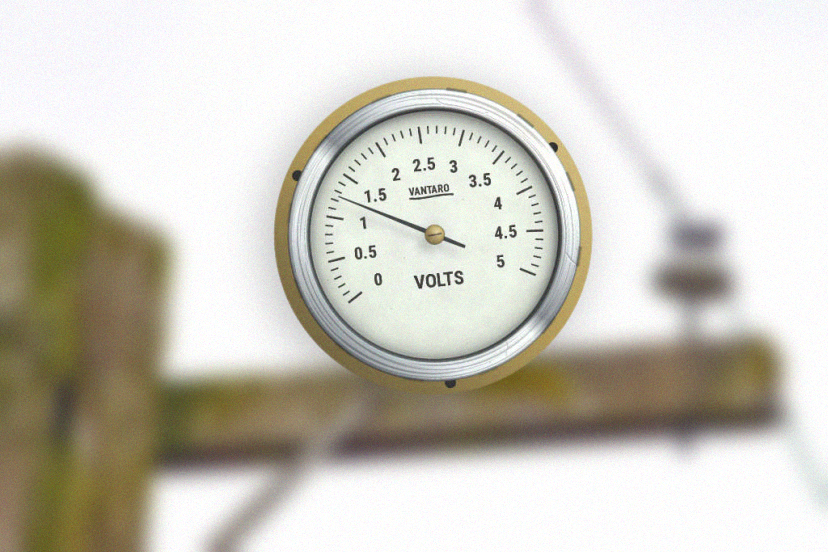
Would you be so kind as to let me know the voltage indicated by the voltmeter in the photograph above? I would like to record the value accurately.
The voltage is 1.25 V
